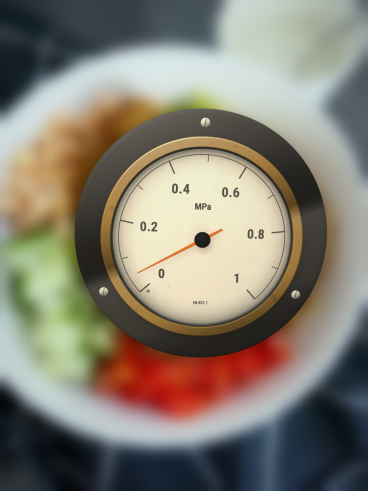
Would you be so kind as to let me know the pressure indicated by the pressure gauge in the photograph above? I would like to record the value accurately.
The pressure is 0.05 MPa
